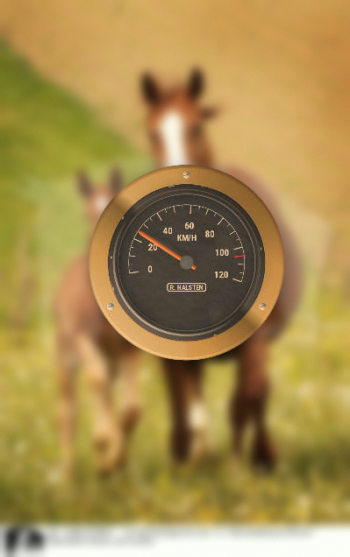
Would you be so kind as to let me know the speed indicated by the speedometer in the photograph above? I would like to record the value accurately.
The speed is 25 km/h
